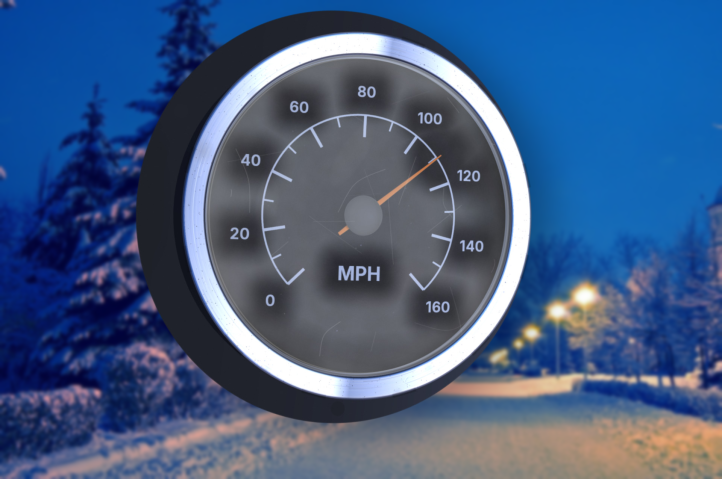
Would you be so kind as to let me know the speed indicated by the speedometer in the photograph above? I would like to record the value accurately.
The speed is 110 mph
